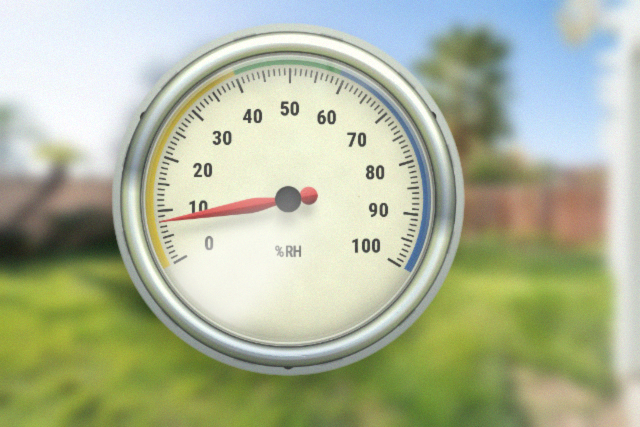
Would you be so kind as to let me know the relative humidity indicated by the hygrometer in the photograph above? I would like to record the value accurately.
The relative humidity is 8 %
